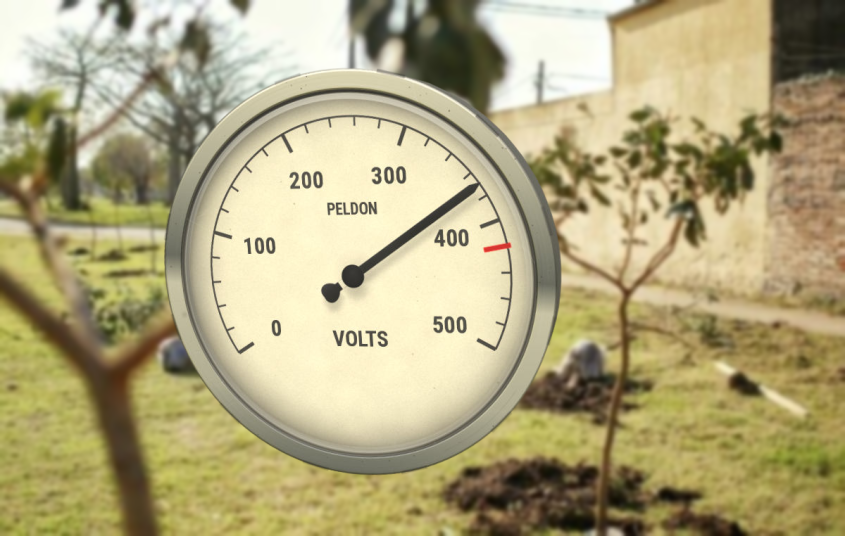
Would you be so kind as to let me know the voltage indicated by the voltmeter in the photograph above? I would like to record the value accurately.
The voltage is 370 V
